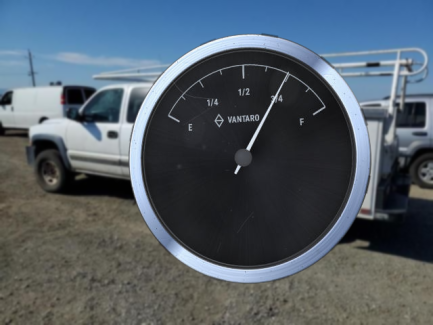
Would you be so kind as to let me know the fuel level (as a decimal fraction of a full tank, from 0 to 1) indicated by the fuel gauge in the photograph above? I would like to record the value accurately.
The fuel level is 0.75
